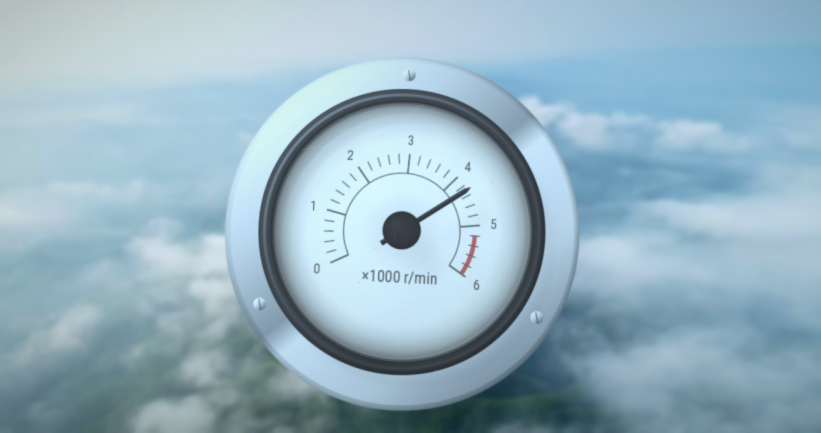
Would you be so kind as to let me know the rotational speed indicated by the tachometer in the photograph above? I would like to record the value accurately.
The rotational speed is 4300 rpm
